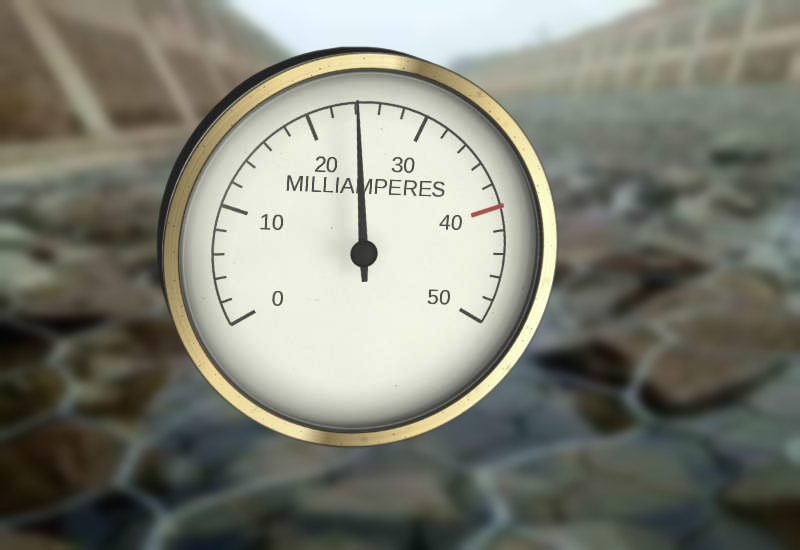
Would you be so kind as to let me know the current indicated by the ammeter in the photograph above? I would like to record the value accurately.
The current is 24 mA
